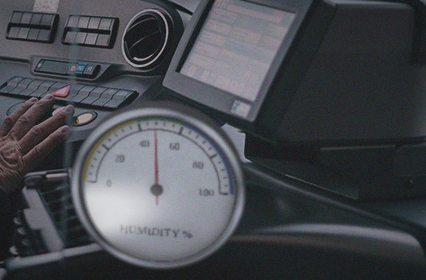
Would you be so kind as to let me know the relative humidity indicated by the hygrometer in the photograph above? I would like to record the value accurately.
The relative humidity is 48 %
